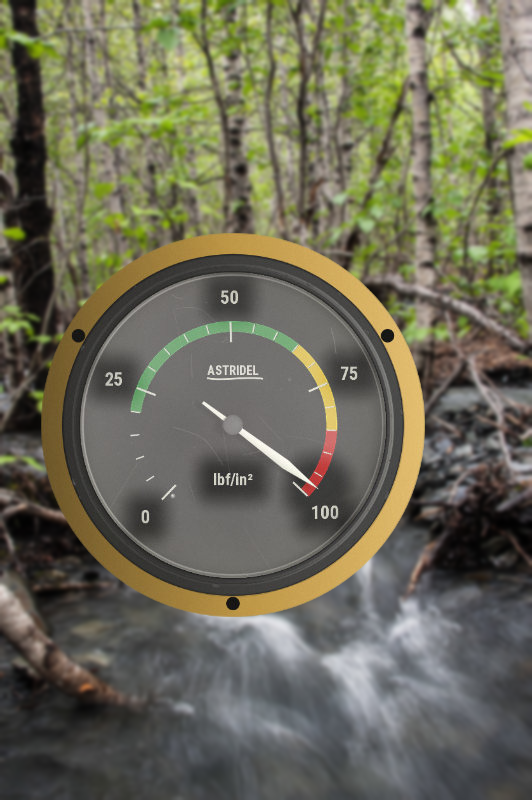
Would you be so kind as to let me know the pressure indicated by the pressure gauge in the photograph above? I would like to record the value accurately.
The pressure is 97.5 psi
